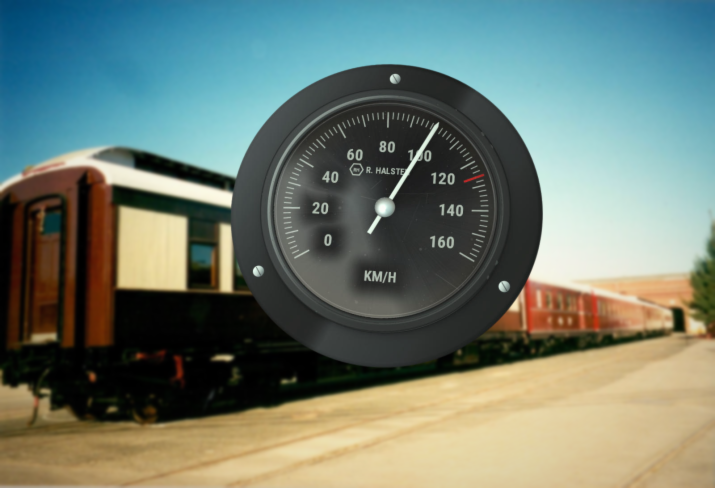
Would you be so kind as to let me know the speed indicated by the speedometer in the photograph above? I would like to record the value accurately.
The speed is 100 km/h
